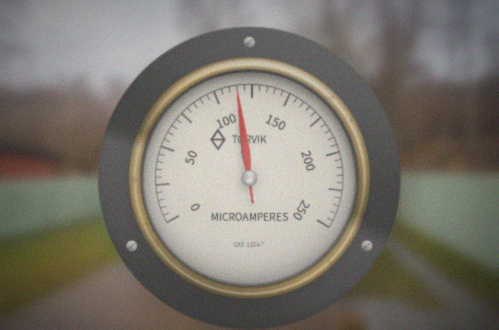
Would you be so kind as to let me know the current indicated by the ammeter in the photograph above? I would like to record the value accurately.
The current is 115 µA
